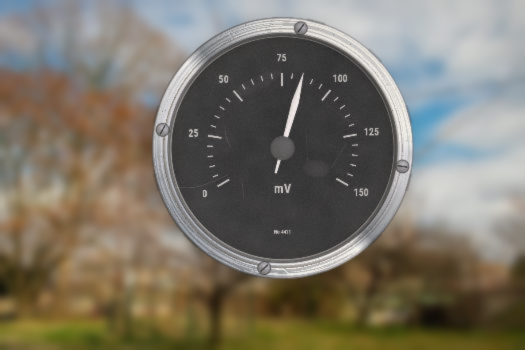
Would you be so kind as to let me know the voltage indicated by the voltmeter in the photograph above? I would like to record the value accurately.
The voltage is 85 mV
